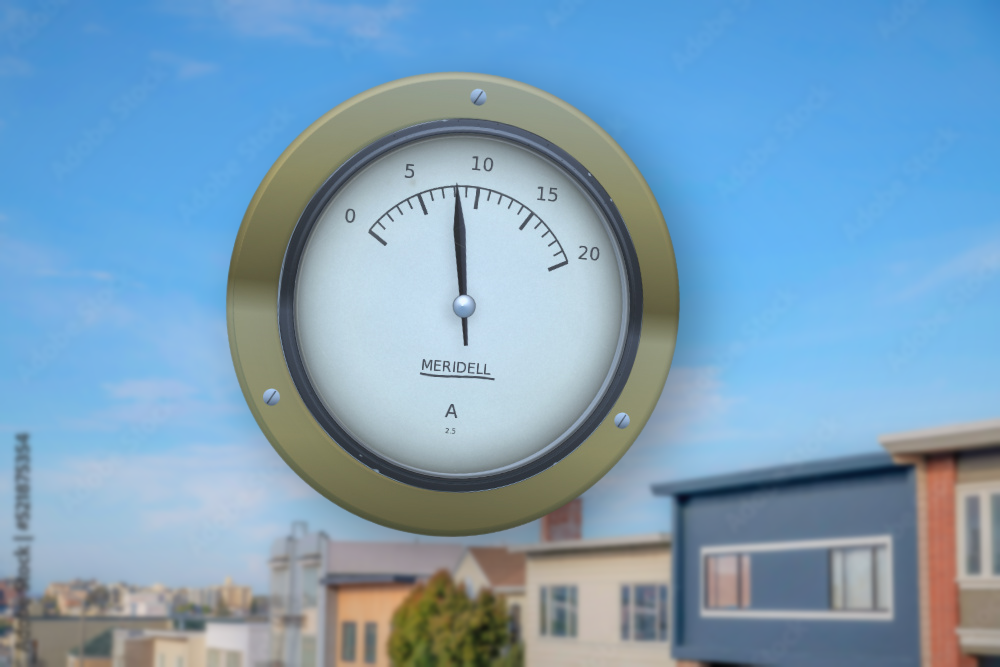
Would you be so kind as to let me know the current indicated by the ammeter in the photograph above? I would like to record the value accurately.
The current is 8 A
